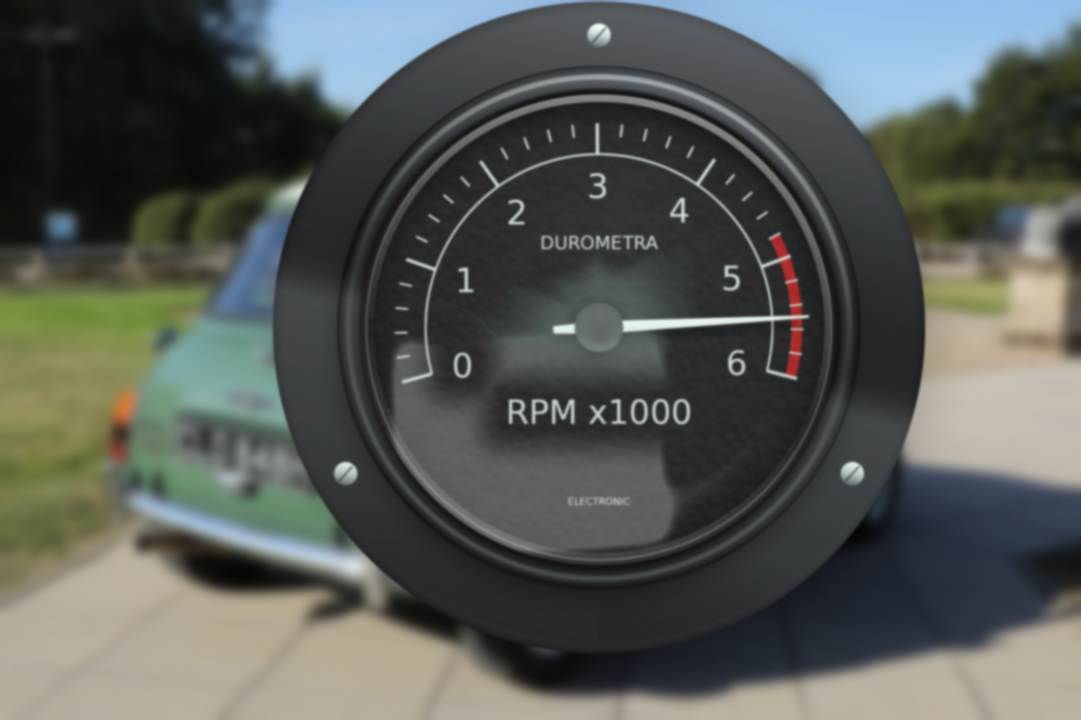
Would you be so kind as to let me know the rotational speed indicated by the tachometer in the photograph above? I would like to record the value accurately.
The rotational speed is 5500 rpm
